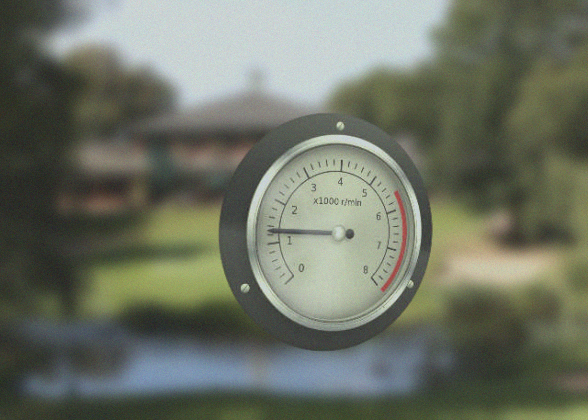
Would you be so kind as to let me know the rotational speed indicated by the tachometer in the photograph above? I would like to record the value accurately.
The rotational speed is 1300 rpm
